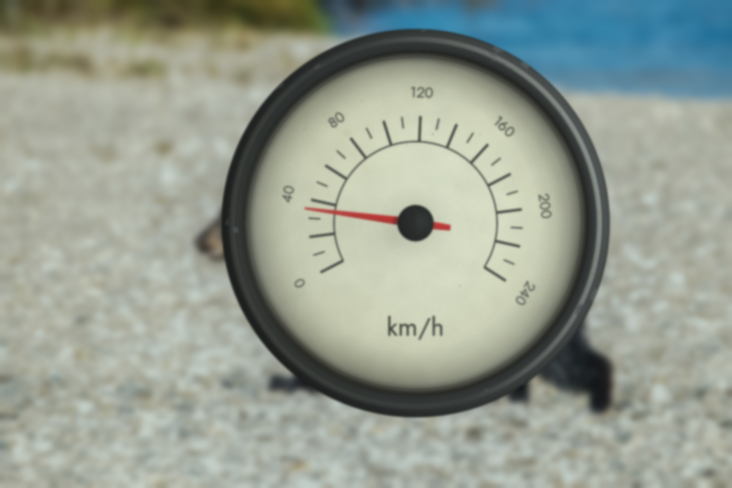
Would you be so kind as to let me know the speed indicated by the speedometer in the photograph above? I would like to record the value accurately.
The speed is 35 km/h
